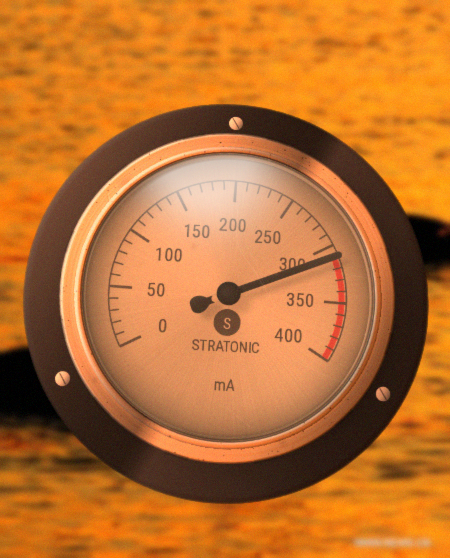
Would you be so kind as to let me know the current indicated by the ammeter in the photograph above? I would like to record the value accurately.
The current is 310 mA
